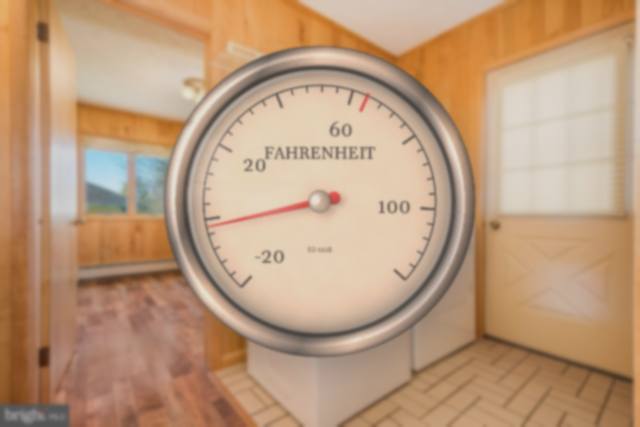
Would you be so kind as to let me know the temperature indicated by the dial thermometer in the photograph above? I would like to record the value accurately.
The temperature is -2 °F
